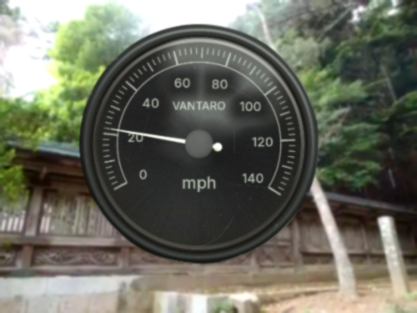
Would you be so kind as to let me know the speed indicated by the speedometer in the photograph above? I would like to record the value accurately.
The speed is 22 mph
